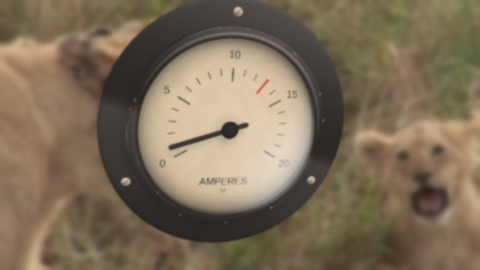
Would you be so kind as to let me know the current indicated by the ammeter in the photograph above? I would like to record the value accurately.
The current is 1 A
